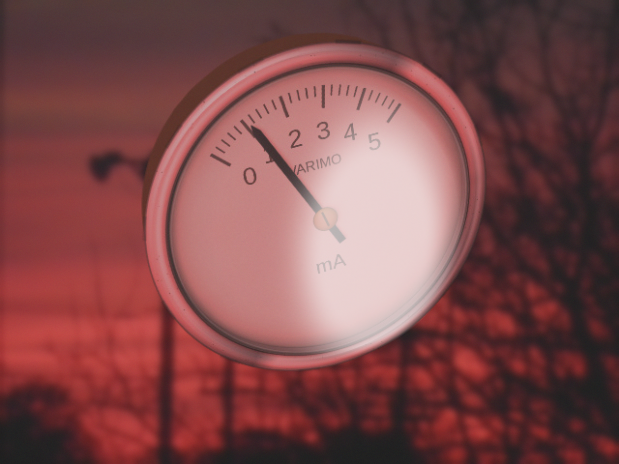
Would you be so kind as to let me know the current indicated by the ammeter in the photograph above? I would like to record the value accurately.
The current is 1.1 mA
